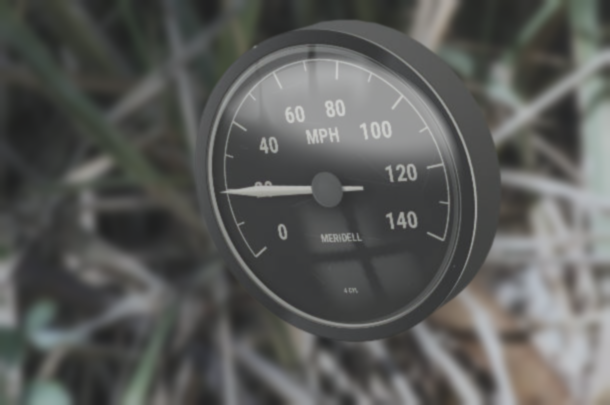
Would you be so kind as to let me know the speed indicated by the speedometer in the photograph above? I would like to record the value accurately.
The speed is 20 mph
